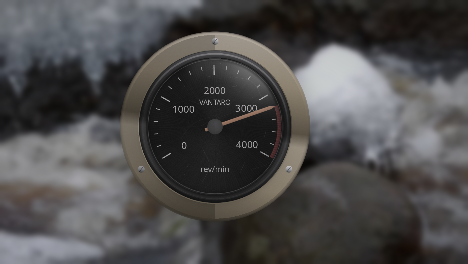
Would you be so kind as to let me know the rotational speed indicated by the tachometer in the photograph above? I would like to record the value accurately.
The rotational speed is 3200 rpm
